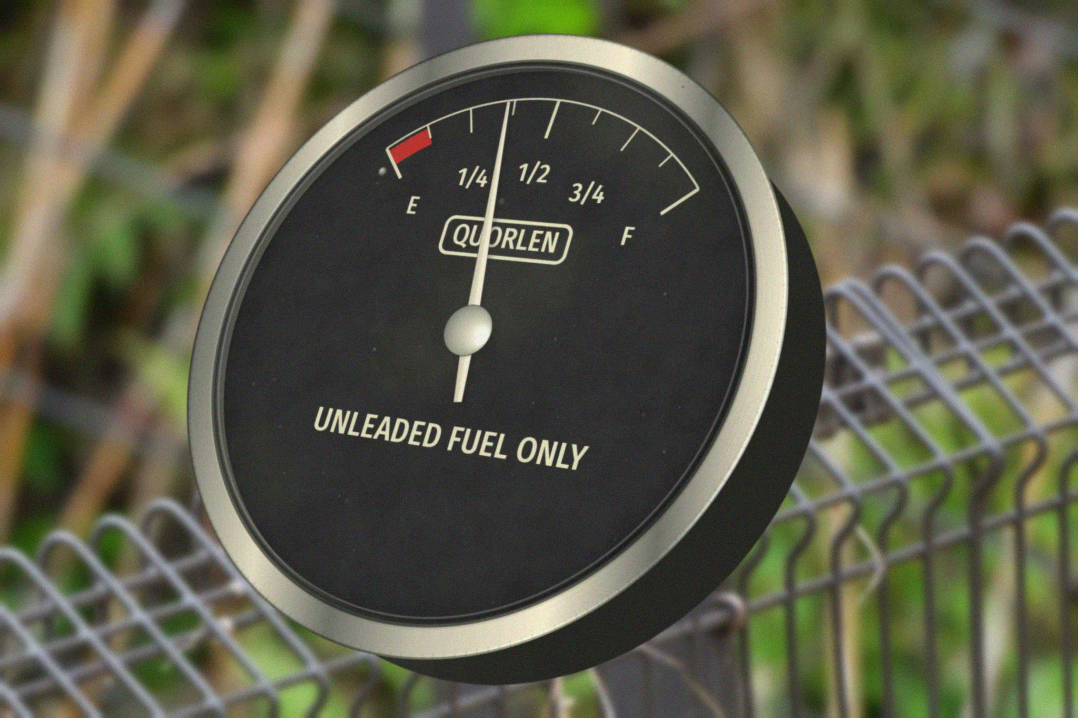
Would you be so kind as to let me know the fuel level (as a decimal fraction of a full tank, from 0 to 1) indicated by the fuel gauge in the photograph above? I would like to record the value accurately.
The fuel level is 0.375
